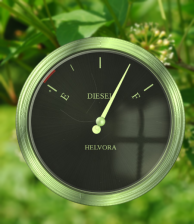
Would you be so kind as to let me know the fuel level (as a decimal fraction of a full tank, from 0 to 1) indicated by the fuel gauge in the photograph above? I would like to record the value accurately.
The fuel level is 0.75
